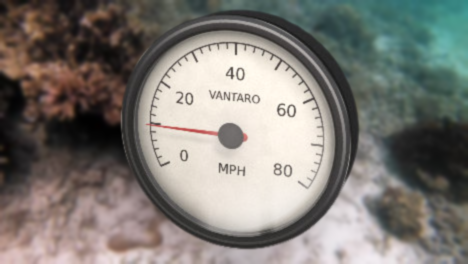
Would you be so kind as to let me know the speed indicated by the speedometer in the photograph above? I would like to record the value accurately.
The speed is 10 mph
